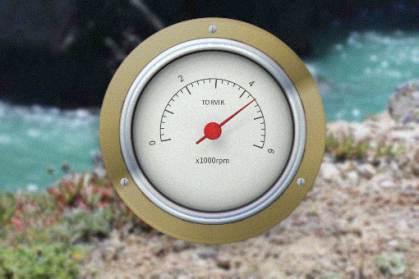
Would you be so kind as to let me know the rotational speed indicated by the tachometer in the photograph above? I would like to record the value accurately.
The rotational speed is 4400 rpm
